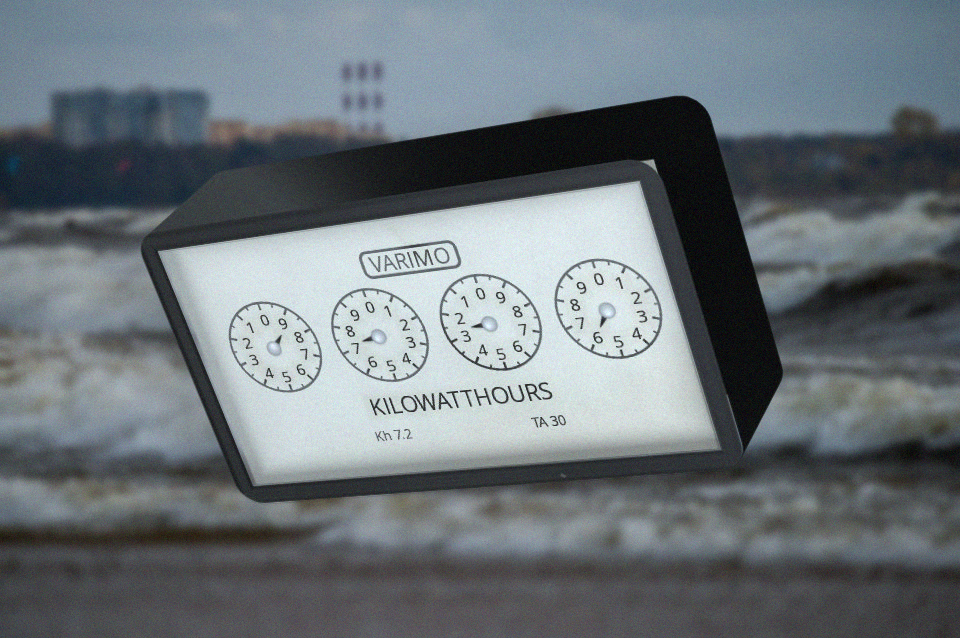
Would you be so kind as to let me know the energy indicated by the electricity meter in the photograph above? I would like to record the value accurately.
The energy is 8726 kWh
